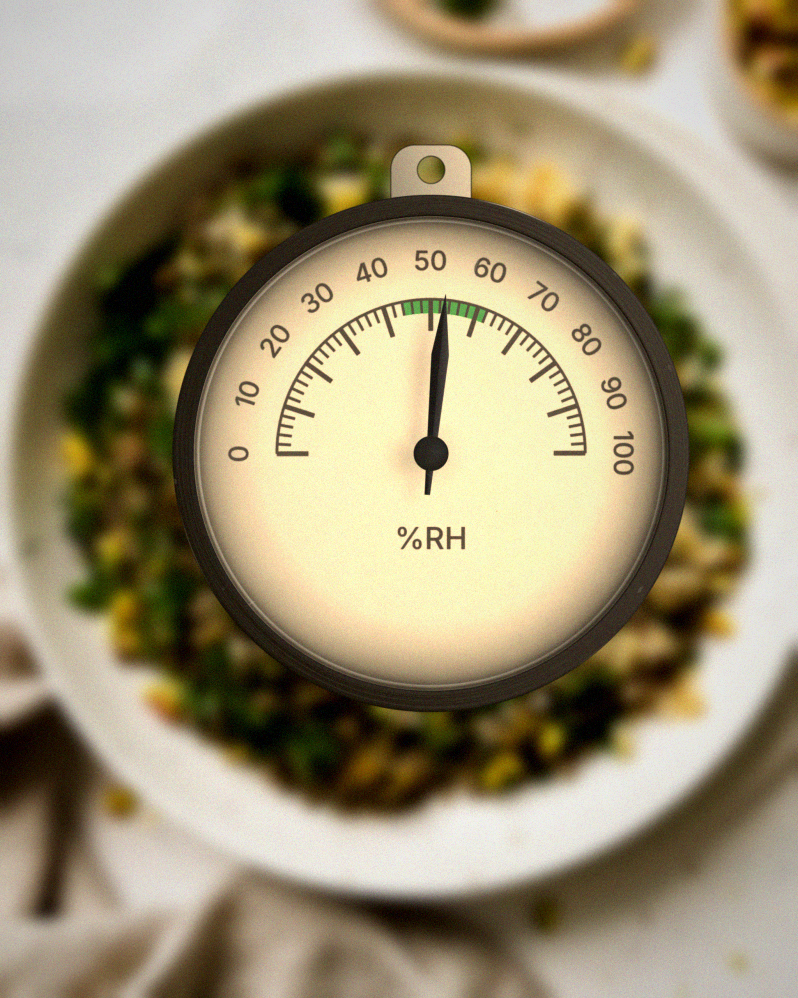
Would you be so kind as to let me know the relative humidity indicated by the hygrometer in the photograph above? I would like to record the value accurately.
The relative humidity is 53 %
